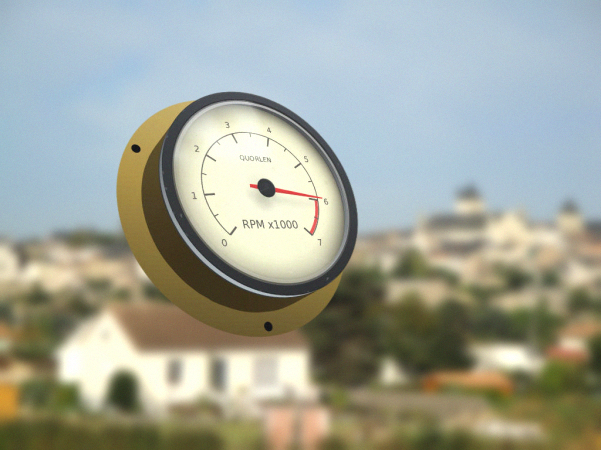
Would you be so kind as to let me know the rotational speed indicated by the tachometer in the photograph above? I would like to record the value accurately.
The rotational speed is 6000 rpm
